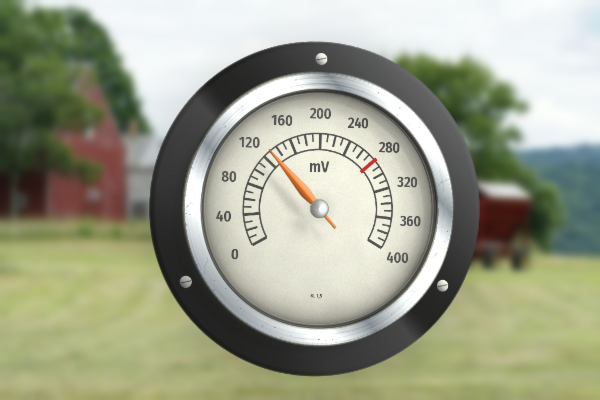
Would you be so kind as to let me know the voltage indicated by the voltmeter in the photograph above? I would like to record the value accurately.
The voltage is 130 mV
